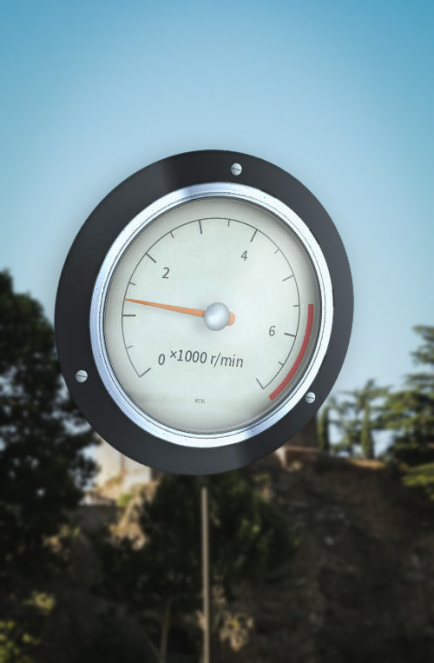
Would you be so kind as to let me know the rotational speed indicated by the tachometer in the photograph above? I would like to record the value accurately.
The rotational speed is 1250 rpm
